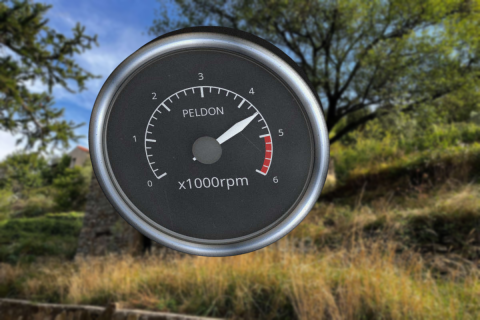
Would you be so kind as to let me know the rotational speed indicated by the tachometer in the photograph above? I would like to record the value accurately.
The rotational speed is 4400 rpm
